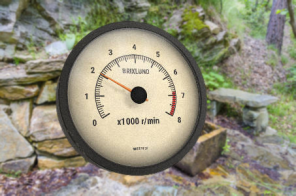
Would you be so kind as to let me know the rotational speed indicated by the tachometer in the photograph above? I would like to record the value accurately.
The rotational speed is 2000 rpm
